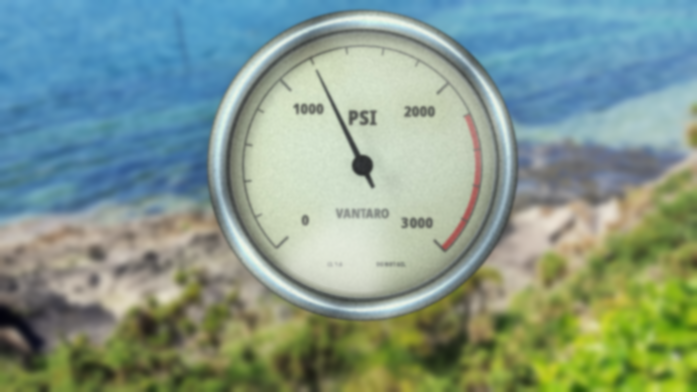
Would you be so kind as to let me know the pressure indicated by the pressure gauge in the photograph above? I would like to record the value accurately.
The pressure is 1200 psi
